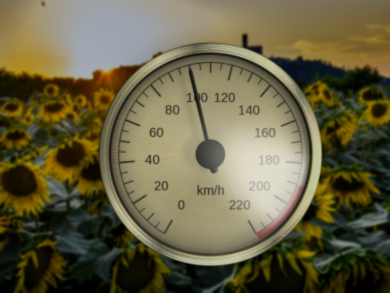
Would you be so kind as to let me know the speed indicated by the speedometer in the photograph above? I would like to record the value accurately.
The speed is 100 km/h
